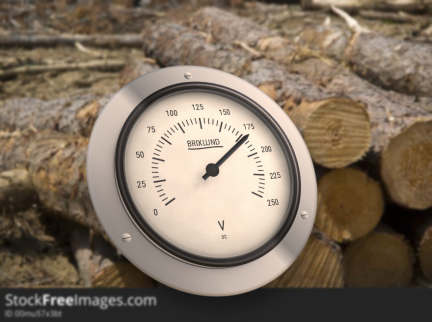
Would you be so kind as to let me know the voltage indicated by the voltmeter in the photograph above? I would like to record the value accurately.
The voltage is 180 V
